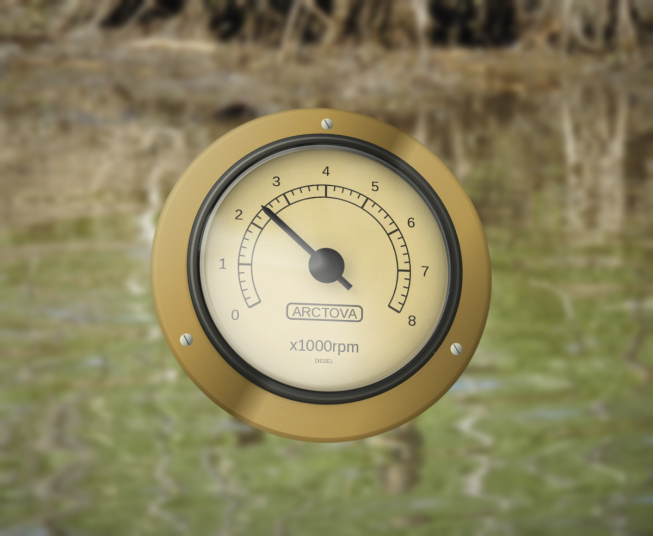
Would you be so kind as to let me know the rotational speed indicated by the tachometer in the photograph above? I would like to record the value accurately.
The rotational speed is 2400 rpm
